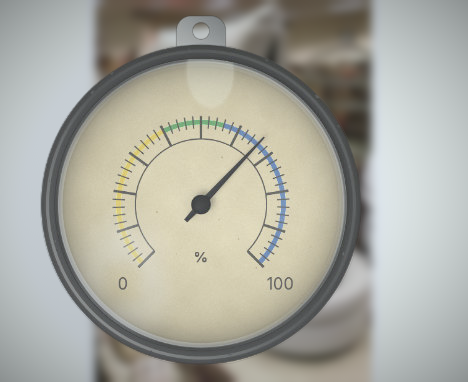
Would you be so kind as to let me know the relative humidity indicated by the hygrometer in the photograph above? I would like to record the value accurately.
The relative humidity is 66 %
